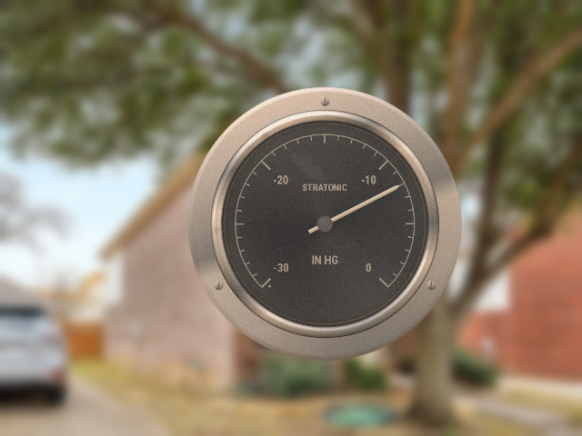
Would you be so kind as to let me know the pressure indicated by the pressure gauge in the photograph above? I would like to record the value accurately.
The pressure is -8 inHg
